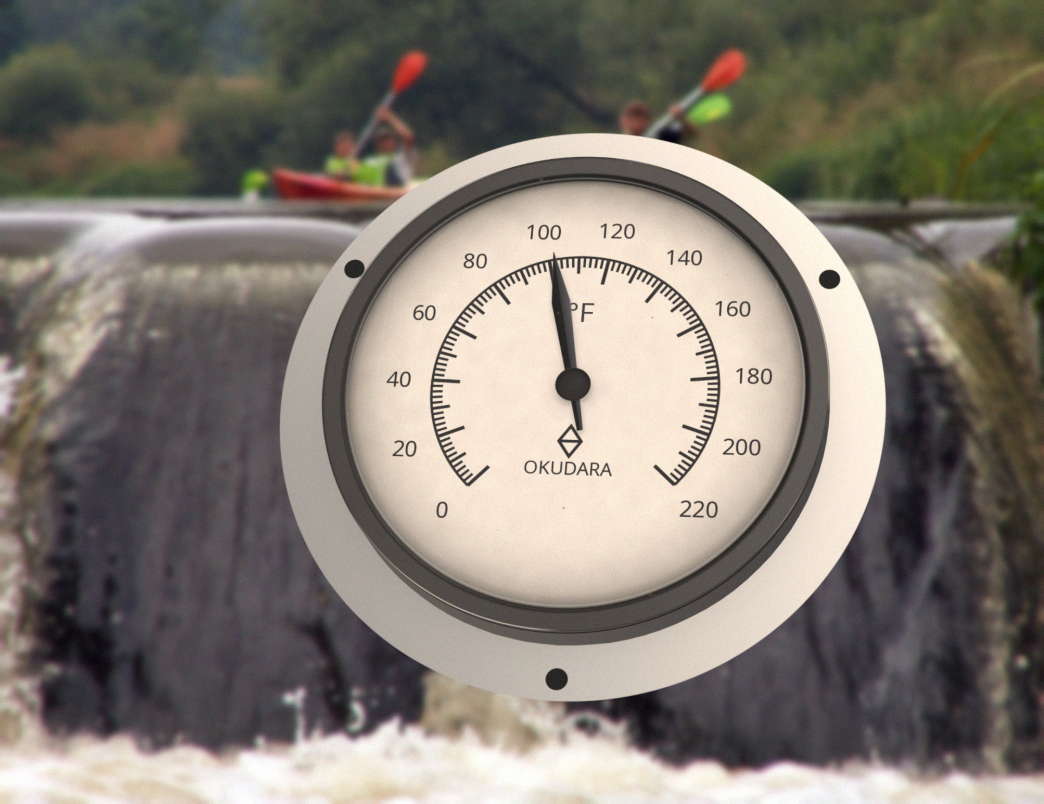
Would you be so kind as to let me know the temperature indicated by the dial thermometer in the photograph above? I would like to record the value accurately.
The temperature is 102 °F
